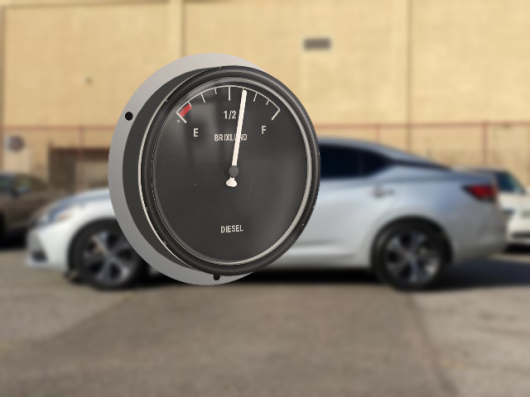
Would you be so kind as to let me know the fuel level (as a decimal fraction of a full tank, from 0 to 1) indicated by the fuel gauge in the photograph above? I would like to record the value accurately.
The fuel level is 0.625
